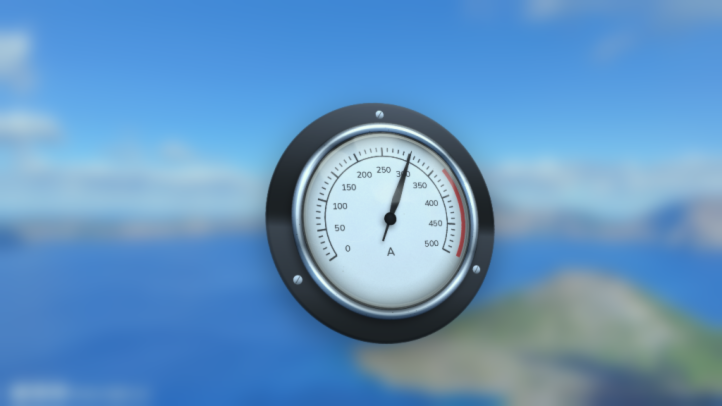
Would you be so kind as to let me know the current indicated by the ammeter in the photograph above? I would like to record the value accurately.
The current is 300 A
